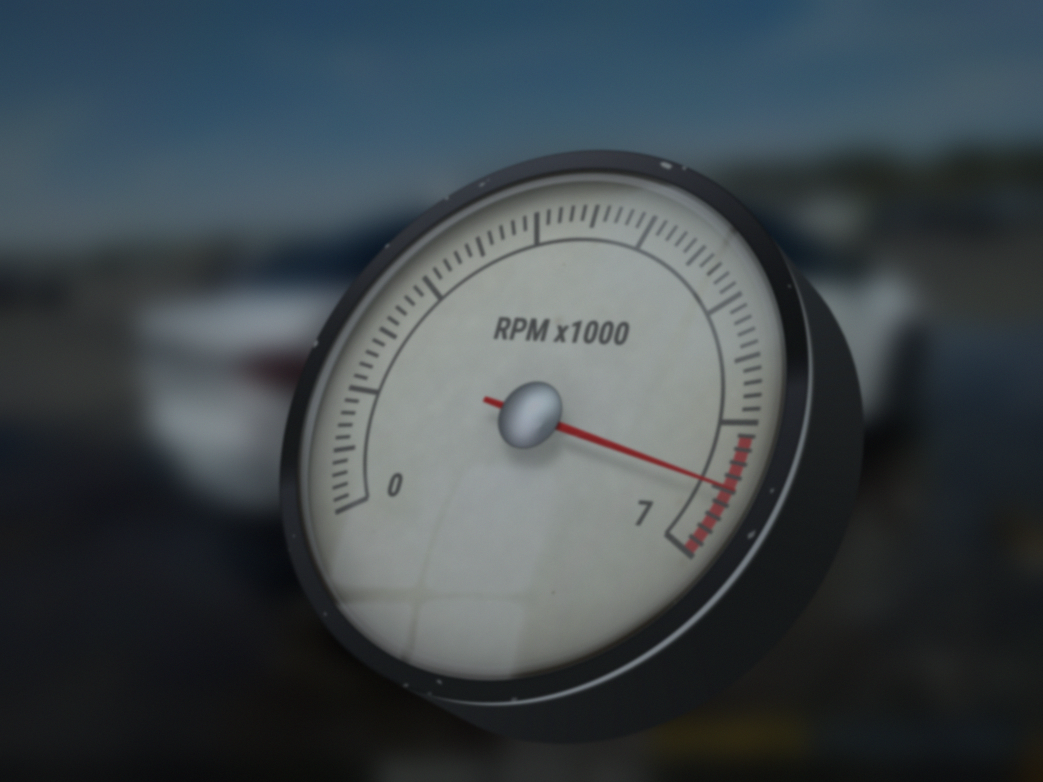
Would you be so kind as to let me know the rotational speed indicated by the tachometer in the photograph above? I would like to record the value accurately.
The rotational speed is 6500 rpm
